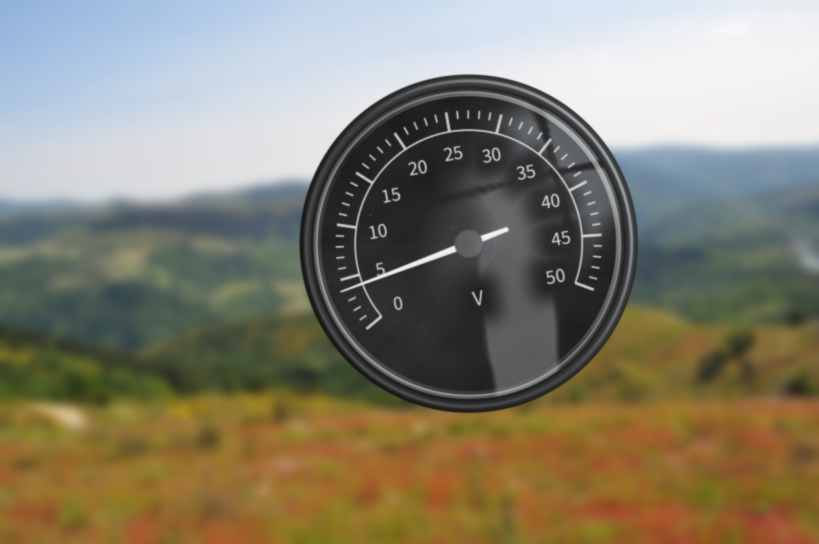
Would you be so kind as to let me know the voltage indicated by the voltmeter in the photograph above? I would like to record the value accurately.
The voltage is 4 V
